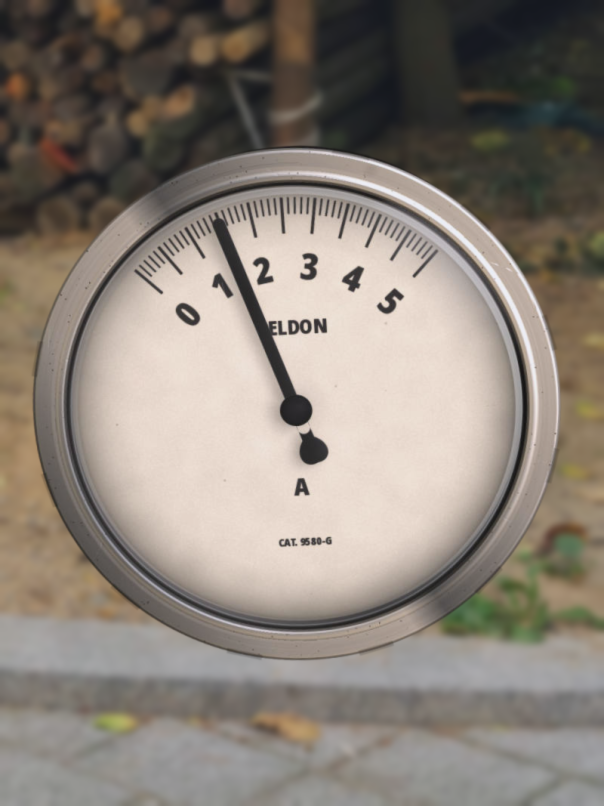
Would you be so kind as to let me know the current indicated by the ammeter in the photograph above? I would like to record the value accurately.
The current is 1.5 A
